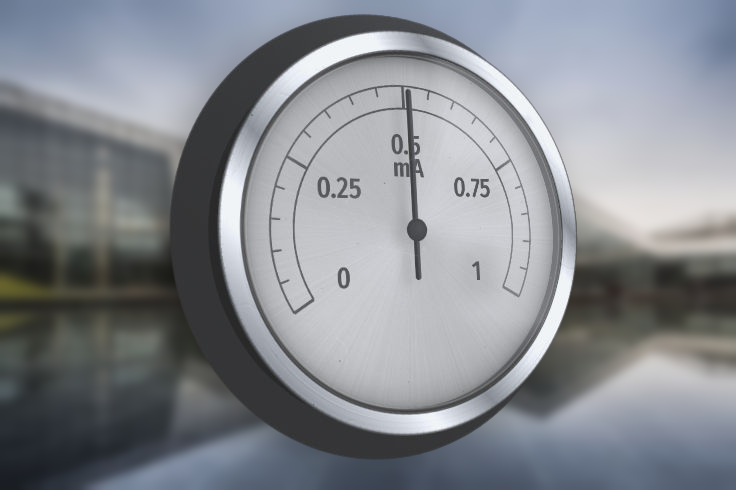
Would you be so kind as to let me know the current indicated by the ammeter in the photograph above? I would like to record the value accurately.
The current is 0.5 mA
